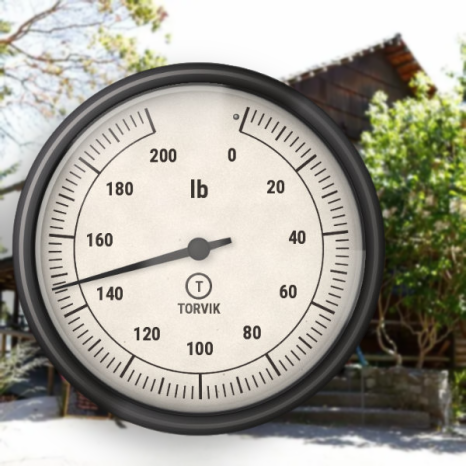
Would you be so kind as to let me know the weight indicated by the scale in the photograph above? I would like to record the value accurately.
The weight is 147 lb
